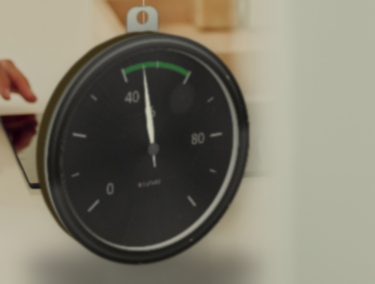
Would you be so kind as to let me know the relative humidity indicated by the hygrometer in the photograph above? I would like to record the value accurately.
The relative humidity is 45 %
